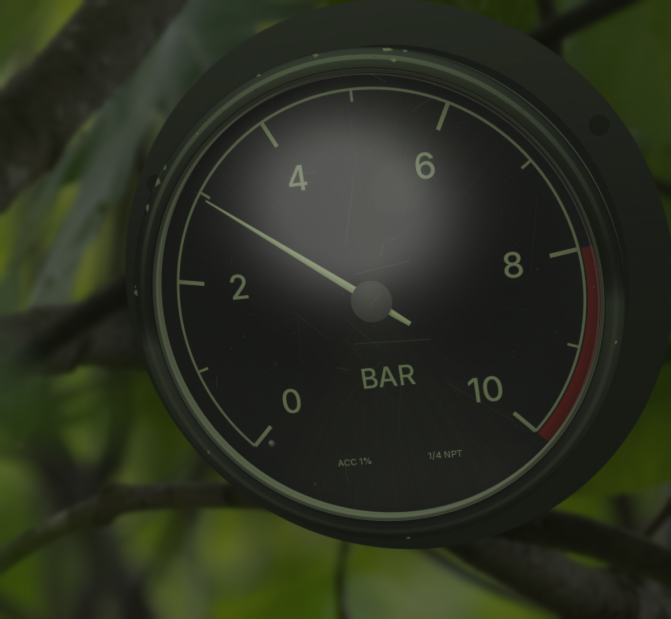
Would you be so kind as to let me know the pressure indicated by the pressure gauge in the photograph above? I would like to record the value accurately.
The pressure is 3 bar
